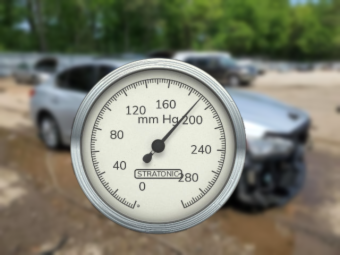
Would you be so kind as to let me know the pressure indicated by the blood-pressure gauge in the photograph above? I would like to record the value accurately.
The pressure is 190 mmHg
